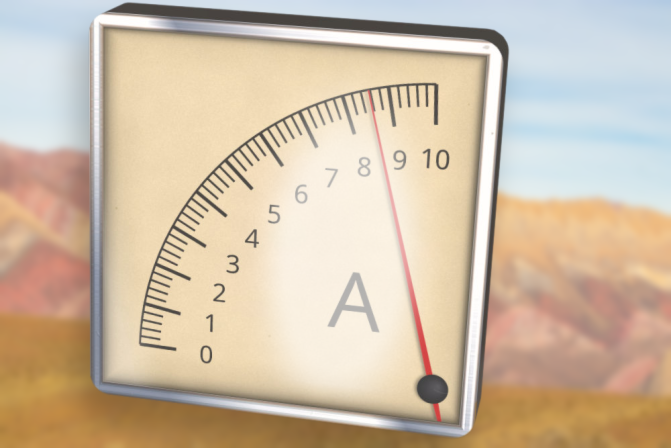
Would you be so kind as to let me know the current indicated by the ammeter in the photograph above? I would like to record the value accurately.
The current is 8.6 A
